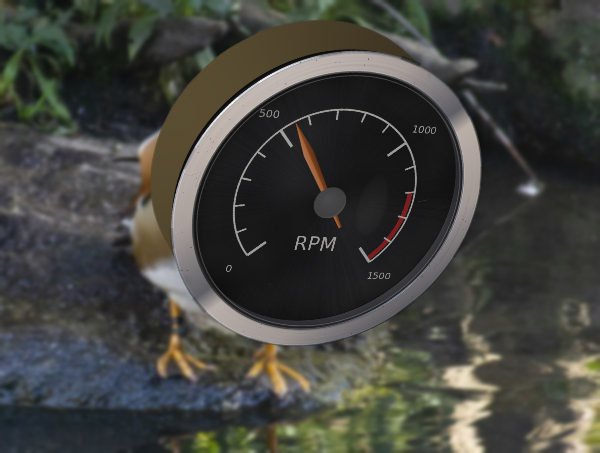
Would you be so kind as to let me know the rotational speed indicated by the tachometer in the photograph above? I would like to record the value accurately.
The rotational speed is 550 rpm
